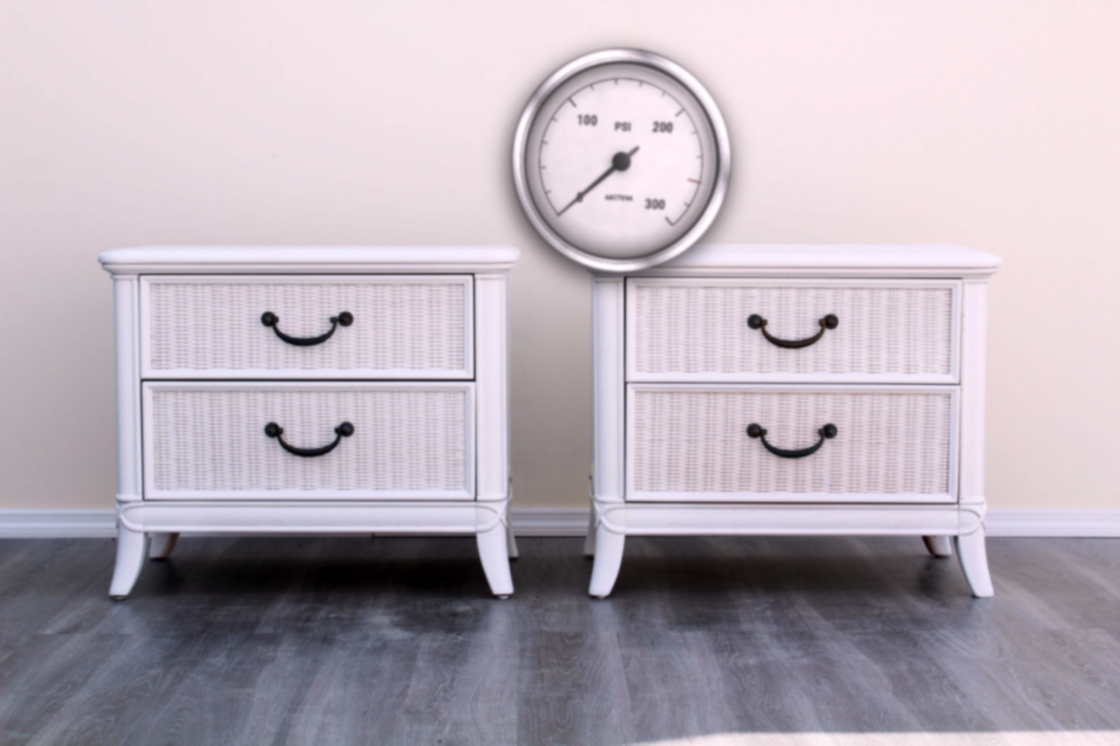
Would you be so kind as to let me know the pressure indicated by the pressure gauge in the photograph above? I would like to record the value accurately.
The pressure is 0 psi
